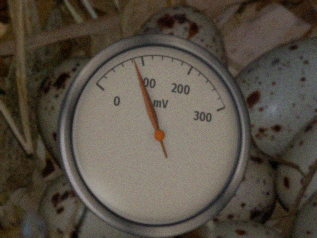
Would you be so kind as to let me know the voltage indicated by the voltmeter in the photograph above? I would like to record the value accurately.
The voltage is 80 mV
